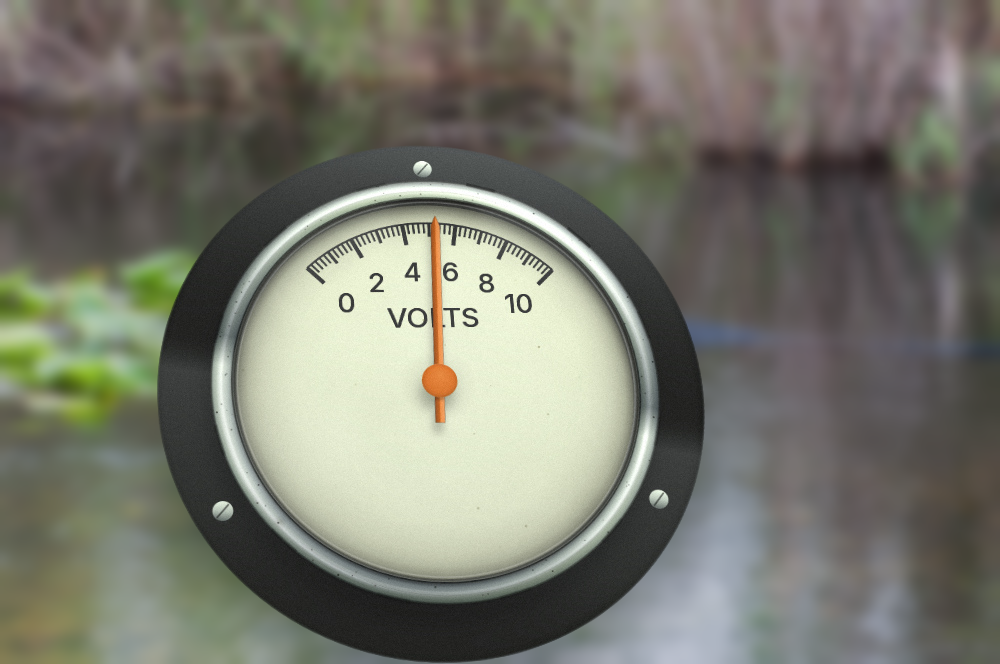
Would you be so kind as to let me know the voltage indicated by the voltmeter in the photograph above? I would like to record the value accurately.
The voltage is 5.2 V
